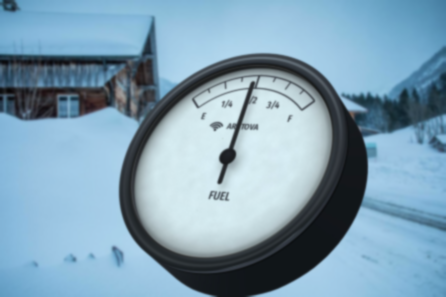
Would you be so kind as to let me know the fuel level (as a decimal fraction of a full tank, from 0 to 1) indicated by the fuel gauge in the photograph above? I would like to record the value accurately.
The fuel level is 0.5
